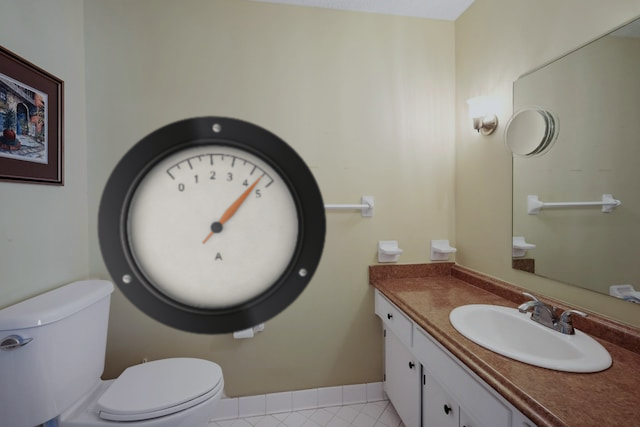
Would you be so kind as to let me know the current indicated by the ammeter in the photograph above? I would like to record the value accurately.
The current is 4.5 A
